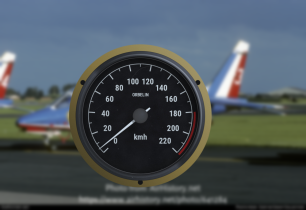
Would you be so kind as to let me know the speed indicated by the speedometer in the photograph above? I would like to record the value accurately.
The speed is 5 km/h
